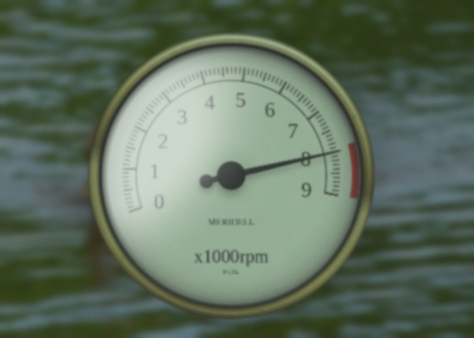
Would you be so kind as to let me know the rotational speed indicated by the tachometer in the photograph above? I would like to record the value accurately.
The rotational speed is 8000 rpm
